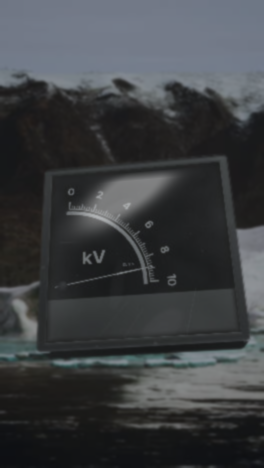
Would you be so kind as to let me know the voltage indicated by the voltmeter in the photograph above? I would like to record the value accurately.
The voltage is 9 kV
